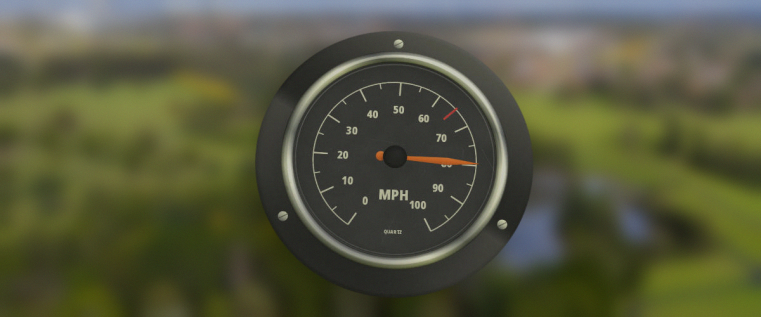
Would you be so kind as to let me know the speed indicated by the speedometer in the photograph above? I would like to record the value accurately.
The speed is 80 mph
